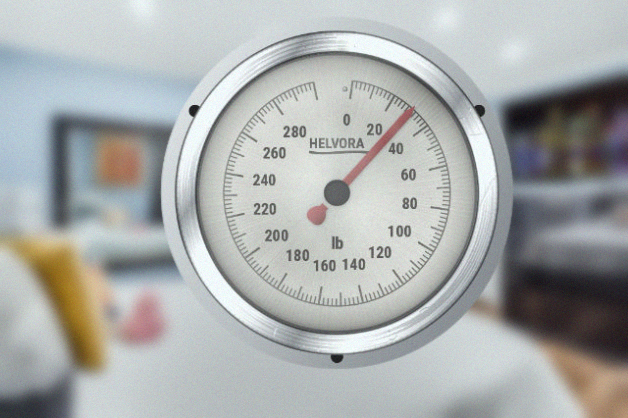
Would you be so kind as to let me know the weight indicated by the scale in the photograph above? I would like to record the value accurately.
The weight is 30 lb
